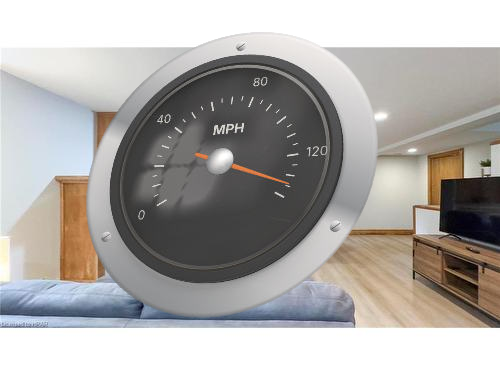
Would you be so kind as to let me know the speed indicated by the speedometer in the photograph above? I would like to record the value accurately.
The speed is 135 mph
